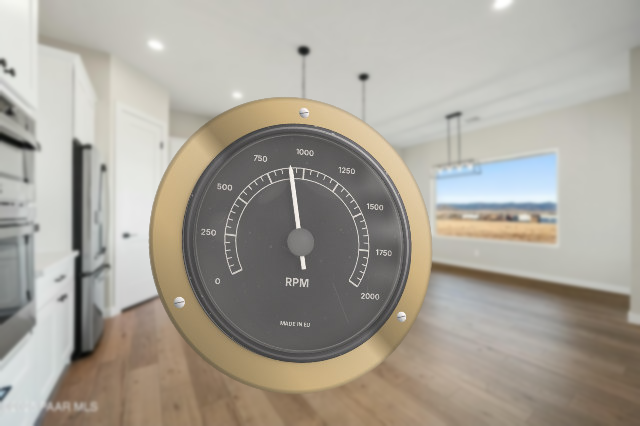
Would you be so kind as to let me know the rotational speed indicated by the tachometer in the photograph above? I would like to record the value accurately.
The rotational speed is 900 rpm
